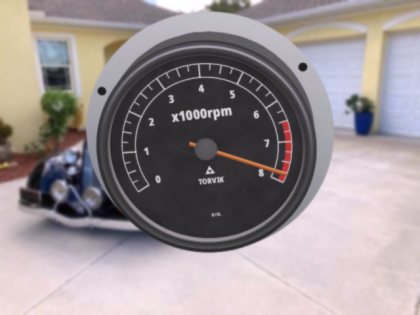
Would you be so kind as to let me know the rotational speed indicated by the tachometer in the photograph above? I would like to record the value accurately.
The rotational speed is 7750 rpm
